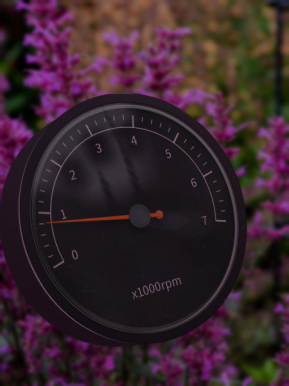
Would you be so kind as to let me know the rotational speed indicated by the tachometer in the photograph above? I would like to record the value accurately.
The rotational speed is 800 rpm
